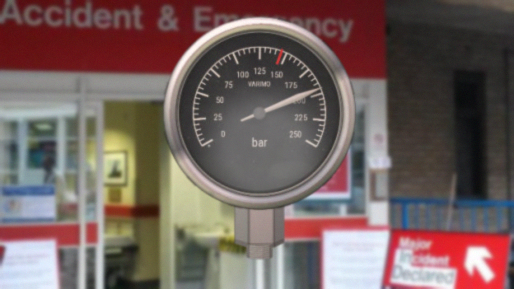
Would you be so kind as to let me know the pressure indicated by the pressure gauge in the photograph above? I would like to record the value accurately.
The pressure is 195 bar
